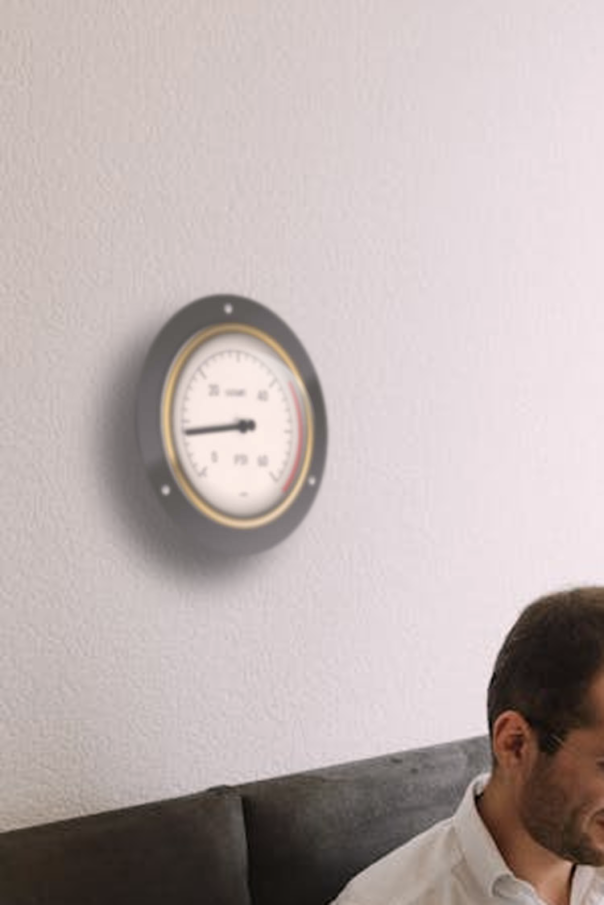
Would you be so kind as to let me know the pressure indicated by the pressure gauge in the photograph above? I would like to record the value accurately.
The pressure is 8 psi
